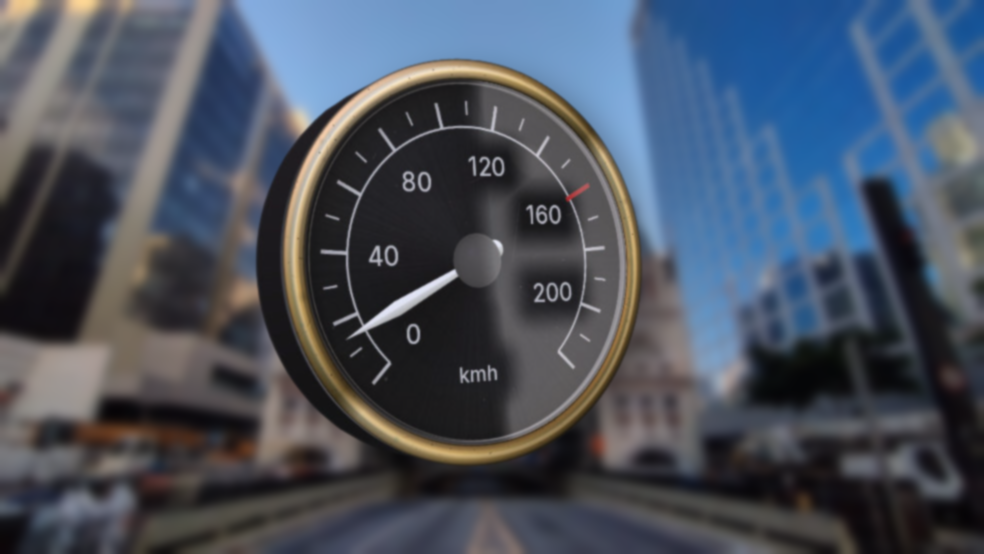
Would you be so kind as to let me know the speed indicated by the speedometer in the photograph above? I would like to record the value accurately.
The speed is 15 km/h
